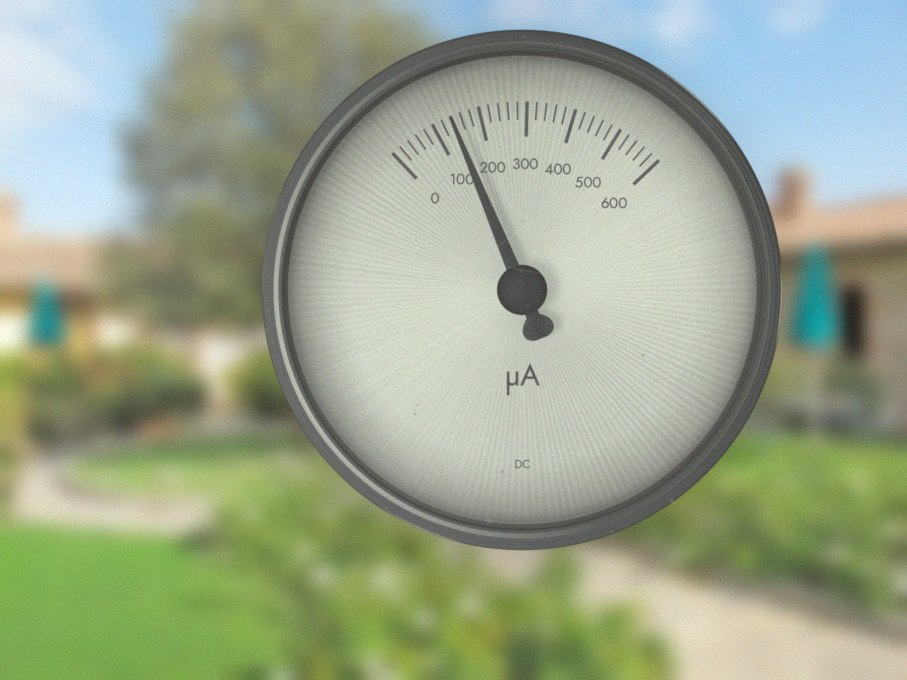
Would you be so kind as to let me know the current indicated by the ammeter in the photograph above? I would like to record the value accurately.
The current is 140 µA
